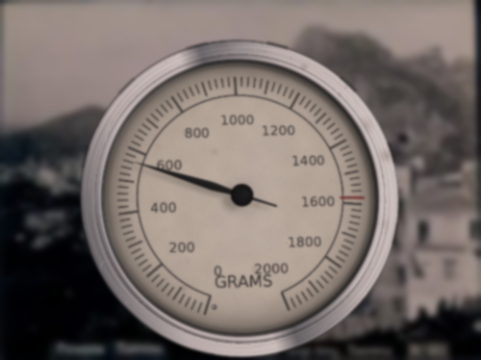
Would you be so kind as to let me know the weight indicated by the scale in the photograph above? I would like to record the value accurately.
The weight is 560 g
